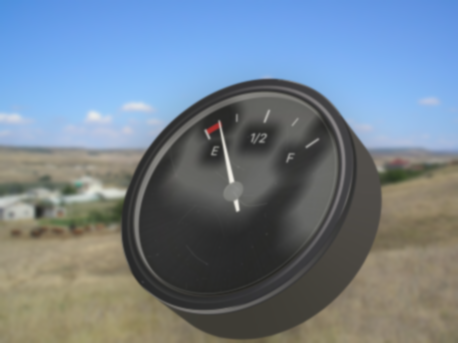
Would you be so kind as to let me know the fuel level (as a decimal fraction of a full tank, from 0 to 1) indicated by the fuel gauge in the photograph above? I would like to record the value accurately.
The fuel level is 0.125
